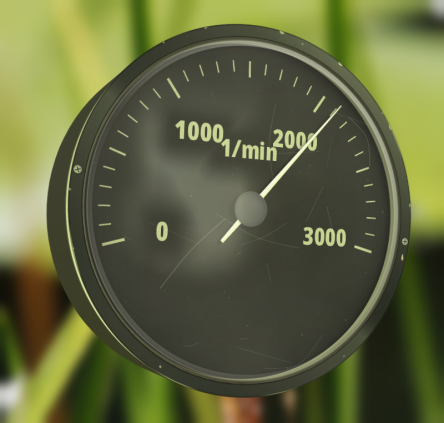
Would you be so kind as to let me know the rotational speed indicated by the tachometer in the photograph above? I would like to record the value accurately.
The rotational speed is 2100 rpm
